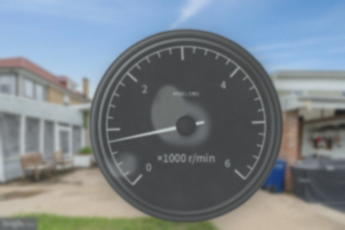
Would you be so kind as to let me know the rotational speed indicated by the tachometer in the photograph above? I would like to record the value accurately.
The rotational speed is 800 rpm
